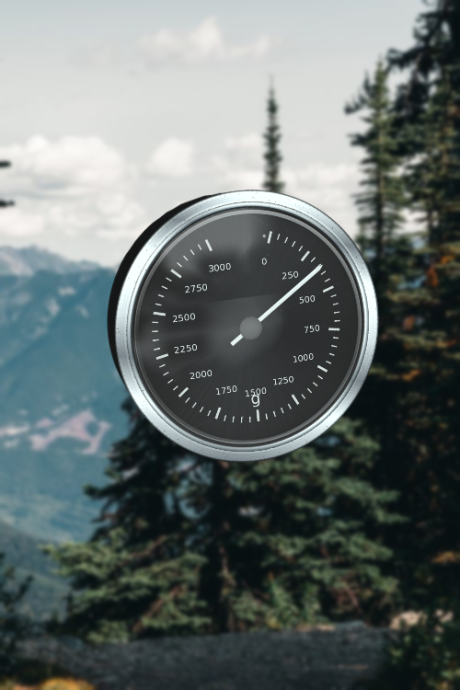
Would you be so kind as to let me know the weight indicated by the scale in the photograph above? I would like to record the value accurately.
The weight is 350 g
